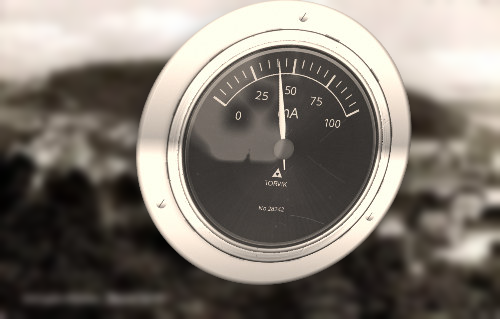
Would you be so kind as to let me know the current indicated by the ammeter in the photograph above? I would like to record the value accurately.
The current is 40 mA
